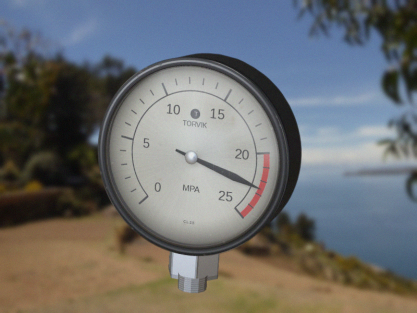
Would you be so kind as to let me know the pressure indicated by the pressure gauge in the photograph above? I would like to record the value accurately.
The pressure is 22.5 MPa
